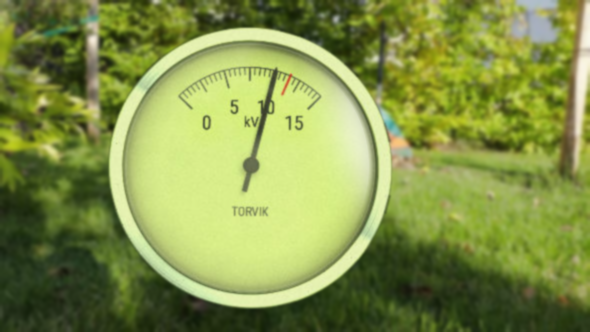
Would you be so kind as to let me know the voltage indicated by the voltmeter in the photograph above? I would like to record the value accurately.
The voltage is 10 kV
